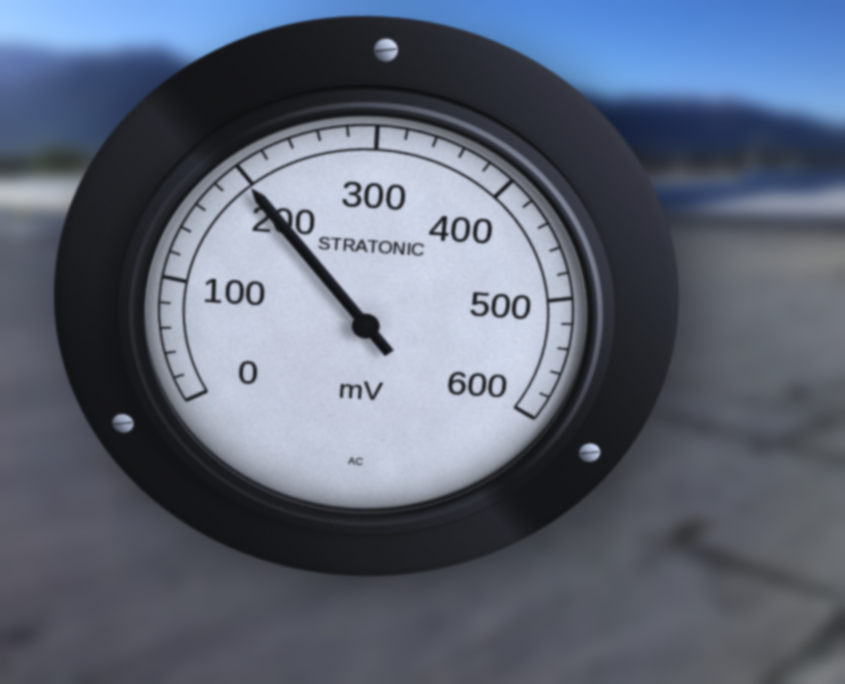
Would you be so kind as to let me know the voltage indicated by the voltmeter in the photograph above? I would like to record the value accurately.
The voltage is 200 mV
